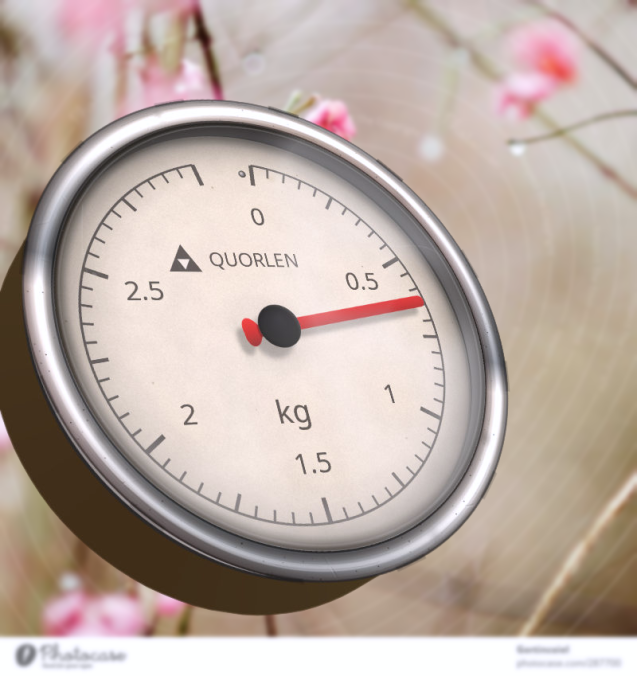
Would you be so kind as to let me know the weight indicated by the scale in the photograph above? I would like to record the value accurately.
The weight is 0.65 kg
